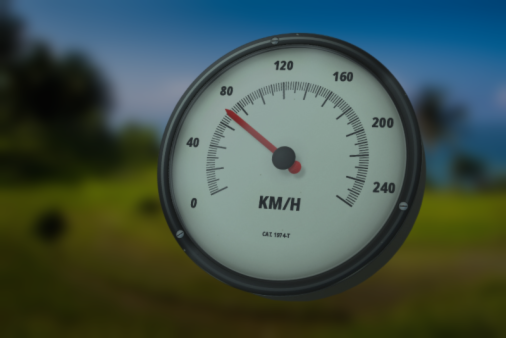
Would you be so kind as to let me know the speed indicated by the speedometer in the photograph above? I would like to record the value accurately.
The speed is 70 km/h
